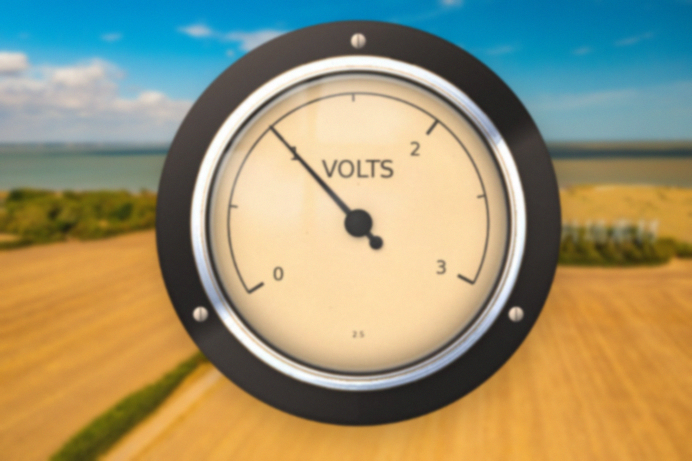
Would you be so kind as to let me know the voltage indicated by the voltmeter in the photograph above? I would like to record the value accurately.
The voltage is 1 V
